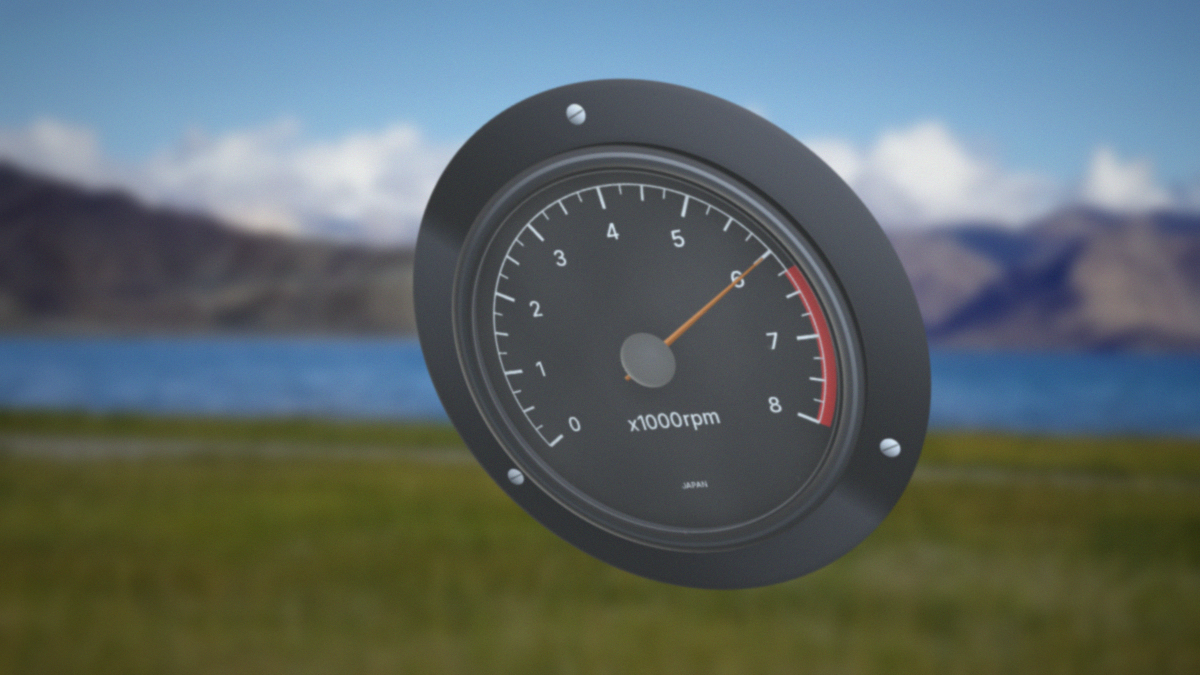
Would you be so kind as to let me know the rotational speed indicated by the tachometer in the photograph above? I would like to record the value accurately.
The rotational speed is 6000 rpm
